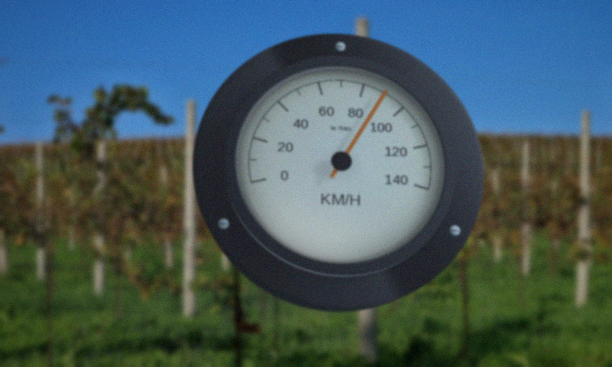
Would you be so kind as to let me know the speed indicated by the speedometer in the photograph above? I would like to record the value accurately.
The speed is 90 km/h
